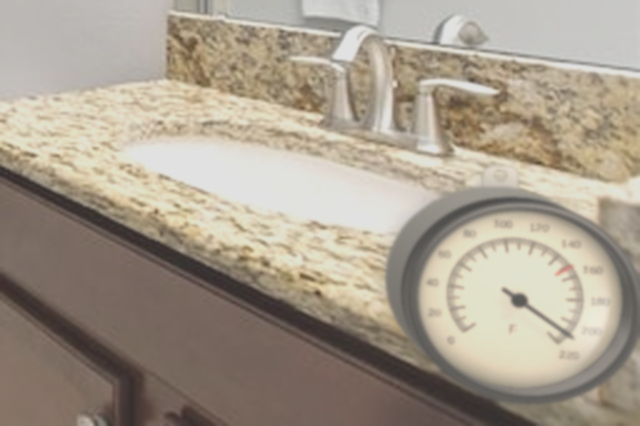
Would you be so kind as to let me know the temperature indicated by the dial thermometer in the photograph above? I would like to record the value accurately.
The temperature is 210 °F
